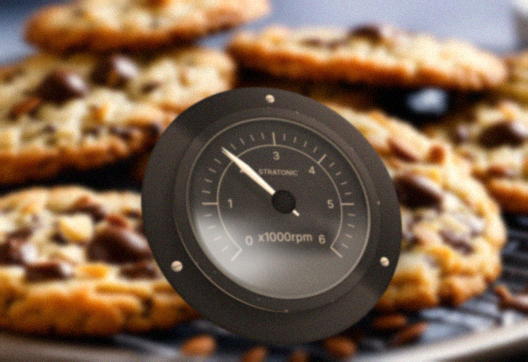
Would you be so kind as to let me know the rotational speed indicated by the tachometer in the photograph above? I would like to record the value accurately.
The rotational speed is 2000 rpm
